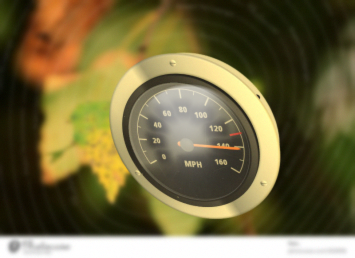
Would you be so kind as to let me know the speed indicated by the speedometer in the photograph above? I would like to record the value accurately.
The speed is 140 mph
